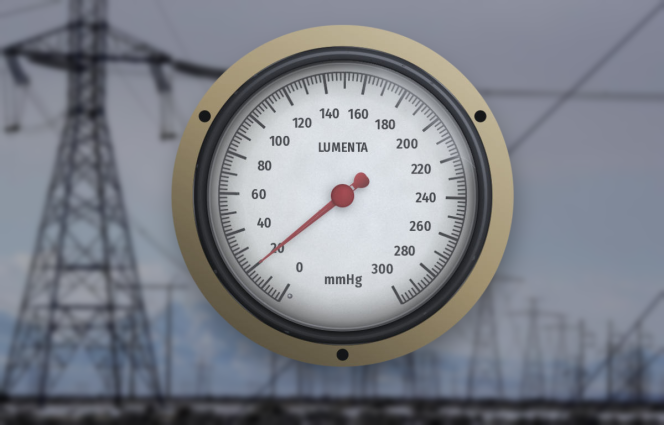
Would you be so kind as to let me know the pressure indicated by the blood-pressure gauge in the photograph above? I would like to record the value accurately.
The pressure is 20 mmHg
